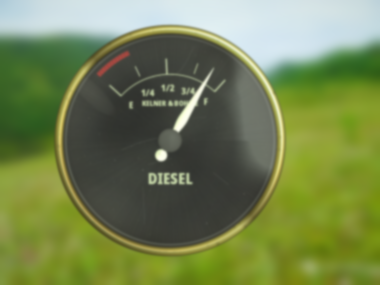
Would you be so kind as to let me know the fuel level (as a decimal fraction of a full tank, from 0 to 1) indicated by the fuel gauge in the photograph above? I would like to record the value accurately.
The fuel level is 0.875
